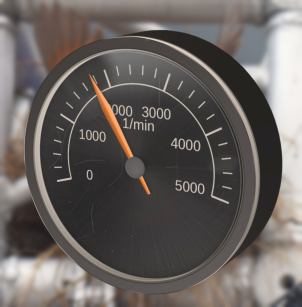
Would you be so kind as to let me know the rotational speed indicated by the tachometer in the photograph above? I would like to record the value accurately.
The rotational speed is 1800 rpm
